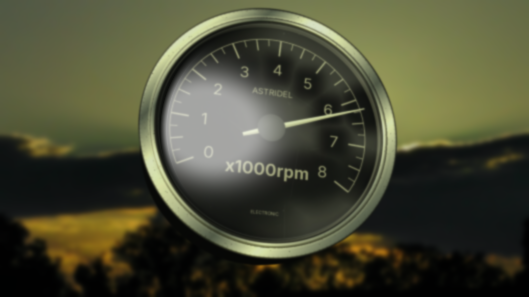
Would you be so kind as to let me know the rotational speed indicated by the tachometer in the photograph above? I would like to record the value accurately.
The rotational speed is 6250 rpm
